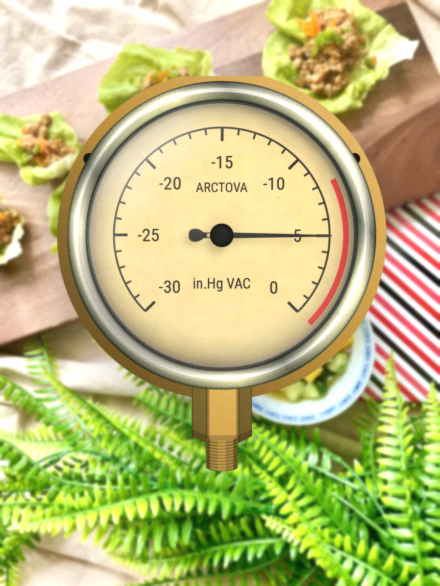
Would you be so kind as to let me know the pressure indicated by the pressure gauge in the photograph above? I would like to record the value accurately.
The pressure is -5 inHg
